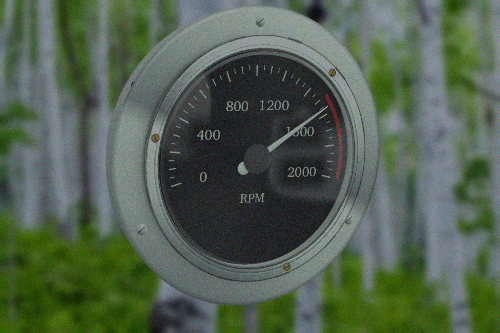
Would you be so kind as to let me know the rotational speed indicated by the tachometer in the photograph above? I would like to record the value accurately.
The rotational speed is 1550 rpm
